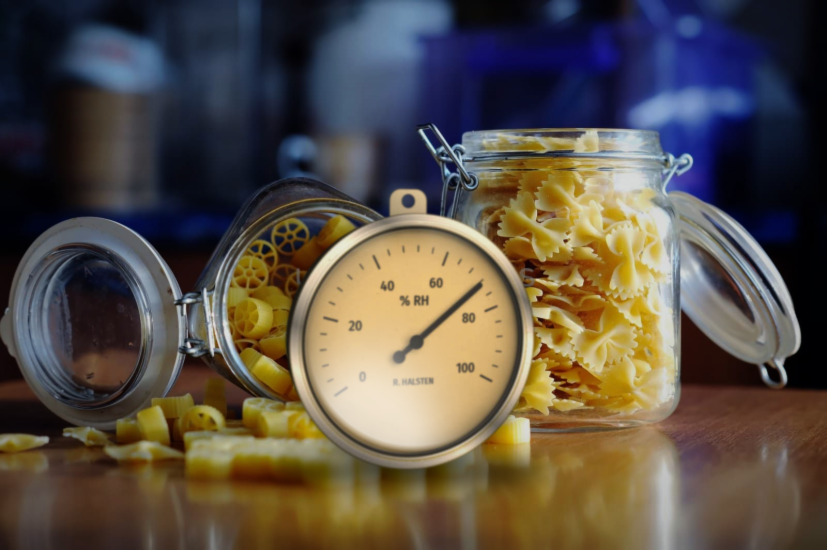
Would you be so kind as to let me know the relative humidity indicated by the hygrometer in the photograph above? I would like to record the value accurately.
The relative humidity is 72 %
